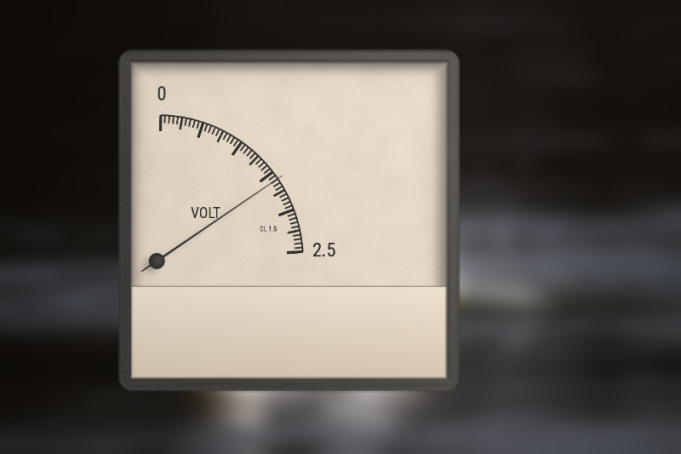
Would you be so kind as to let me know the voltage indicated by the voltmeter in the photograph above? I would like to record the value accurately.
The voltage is 1.6 V
